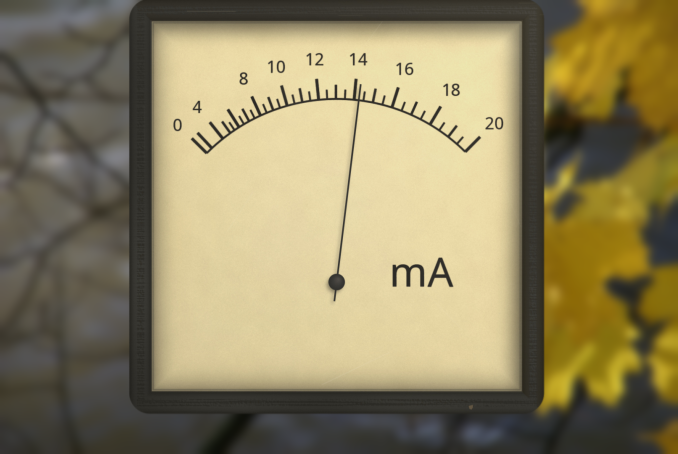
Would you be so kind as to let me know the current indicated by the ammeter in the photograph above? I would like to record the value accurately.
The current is 14.25 mA
